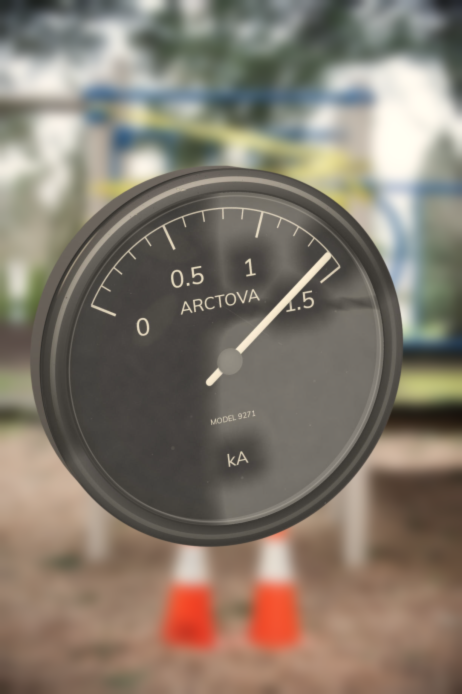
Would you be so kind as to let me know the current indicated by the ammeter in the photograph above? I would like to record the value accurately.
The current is 1.4 kA
